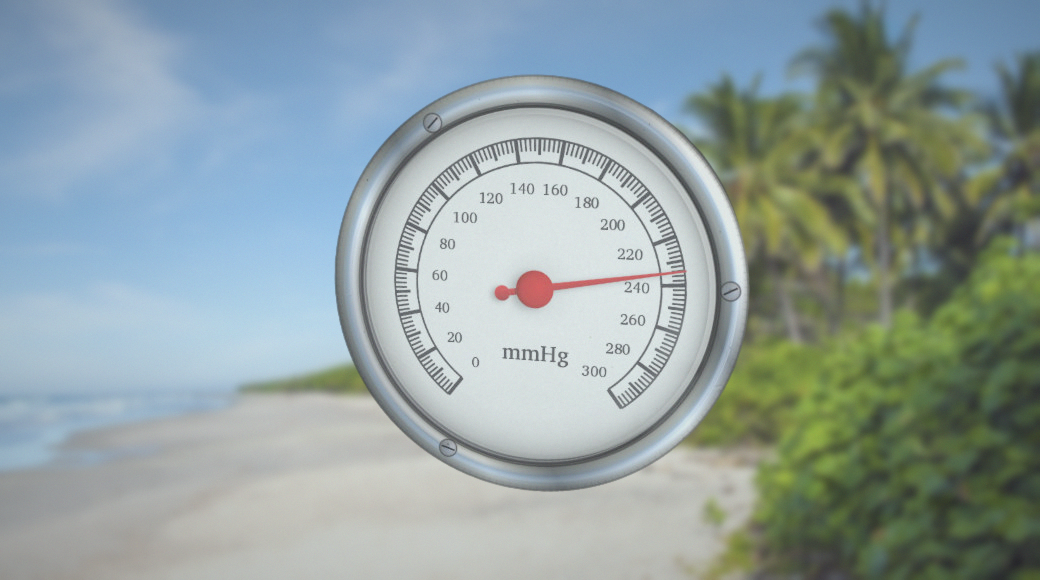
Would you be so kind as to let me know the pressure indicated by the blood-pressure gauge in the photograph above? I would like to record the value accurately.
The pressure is 234 mmHg
